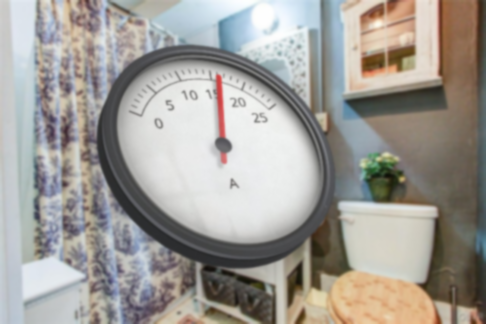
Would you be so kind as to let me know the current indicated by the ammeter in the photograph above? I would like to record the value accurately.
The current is 16 A
